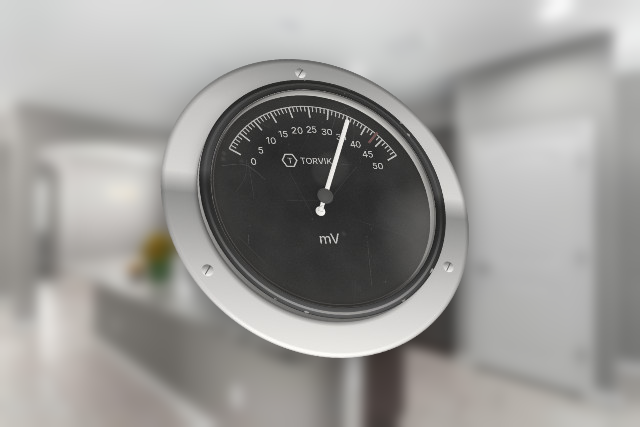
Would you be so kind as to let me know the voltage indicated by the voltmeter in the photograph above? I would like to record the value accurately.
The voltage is 35 mV
